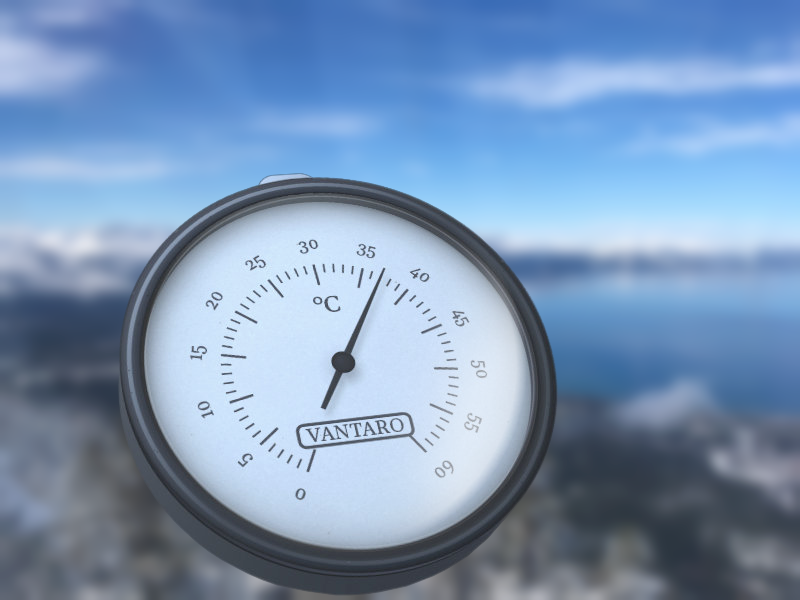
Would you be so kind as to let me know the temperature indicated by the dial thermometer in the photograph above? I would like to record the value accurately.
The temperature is 37 °C
